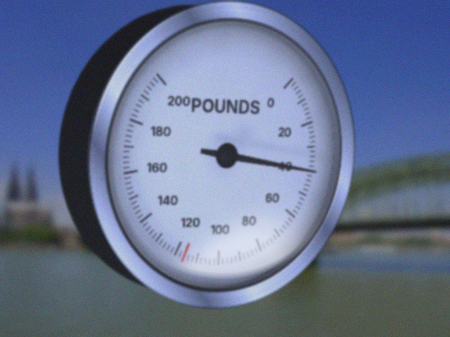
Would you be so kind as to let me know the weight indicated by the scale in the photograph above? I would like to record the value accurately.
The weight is 40 lb
